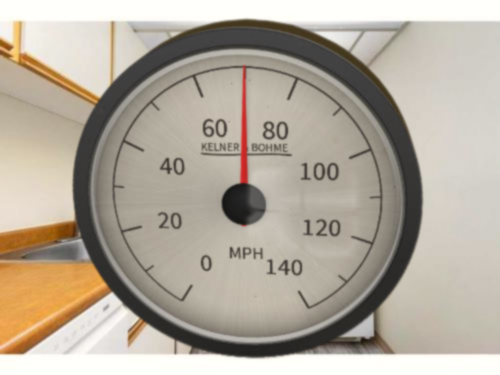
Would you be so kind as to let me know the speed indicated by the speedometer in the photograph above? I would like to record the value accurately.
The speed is 70 mph
